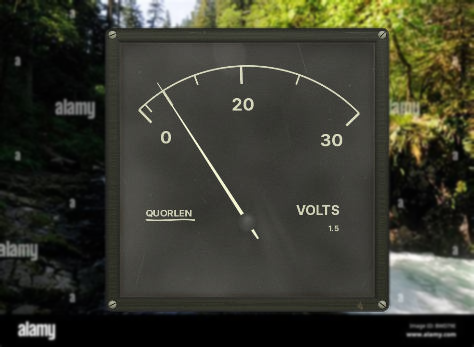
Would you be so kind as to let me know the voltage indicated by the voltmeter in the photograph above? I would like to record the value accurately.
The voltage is 10 V
